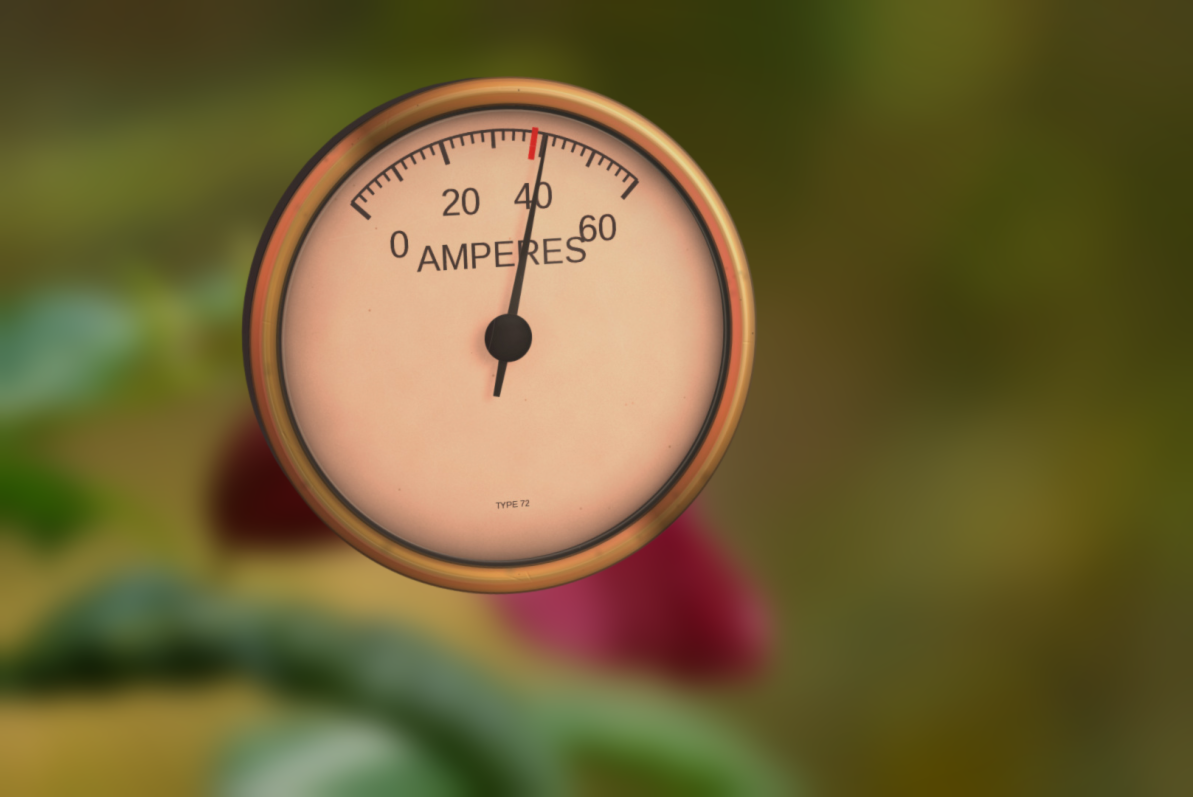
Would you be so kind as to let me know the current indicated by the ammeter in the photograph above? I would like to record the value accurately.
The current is 40 A
